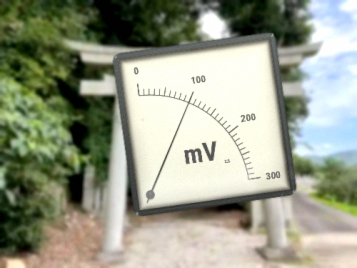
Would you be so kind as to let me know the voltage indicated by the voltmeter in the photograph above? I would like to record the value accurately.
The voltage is 100 mV
